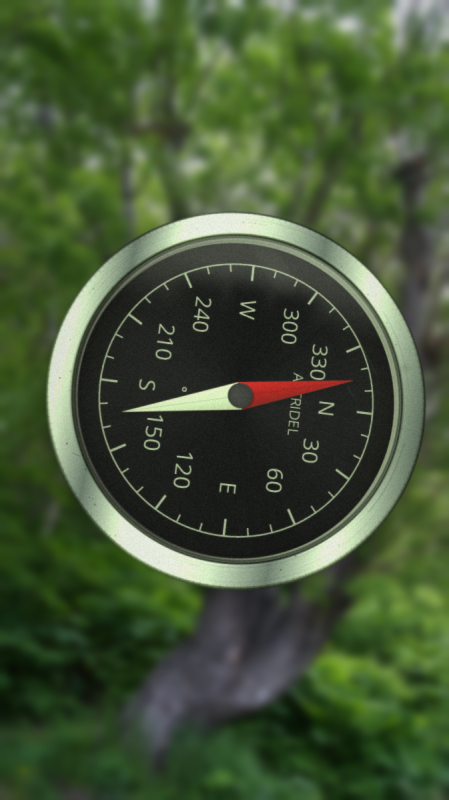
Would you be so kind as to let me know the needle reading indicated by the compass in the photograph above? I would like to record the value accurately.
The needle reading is 345 °
